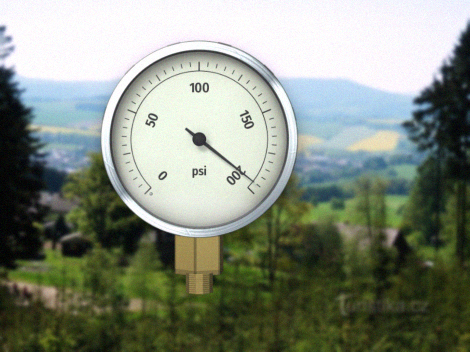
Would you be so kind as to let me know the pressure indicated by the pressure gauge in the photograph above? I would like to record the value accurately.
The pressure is 195 psi
